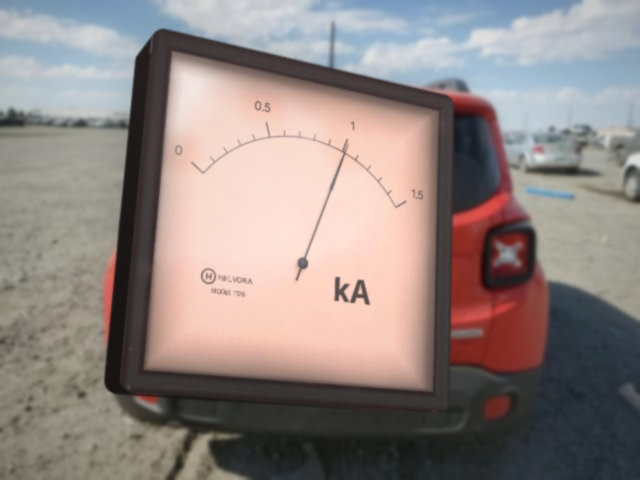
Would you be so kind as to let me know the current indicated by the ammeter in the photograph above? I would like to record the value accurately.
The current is 1 kA
